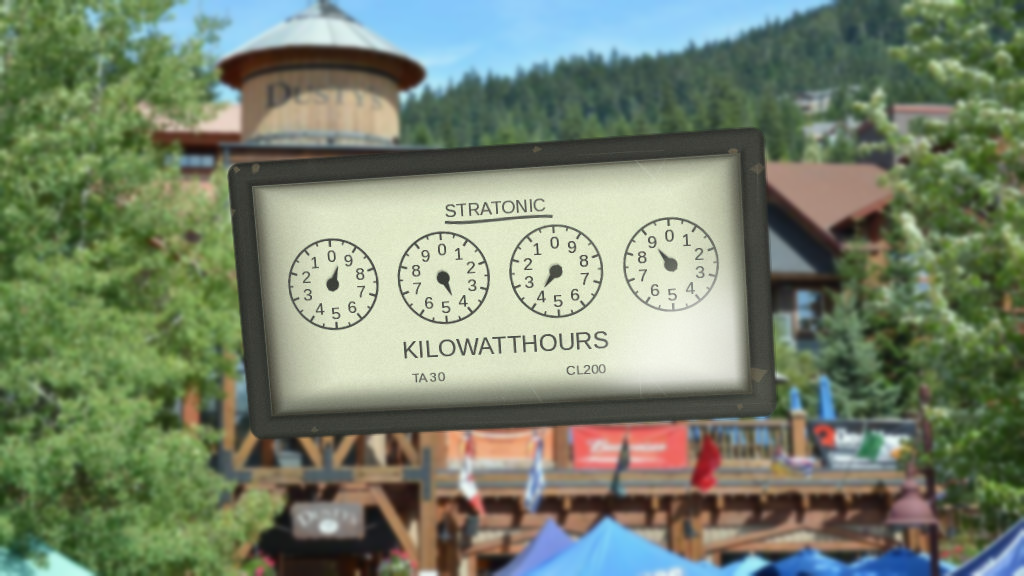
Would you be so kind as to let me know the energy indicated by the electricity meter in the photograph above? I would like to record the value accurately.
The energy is 9439 kWh
